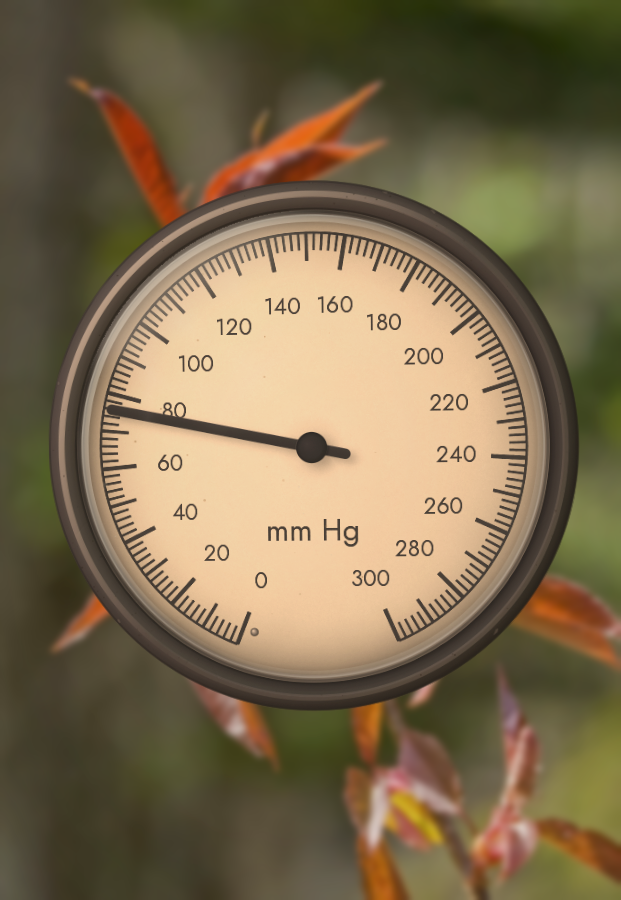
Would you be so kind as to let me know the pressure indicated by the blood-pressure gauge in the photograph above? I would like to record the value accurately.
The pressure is 76 mmHg
